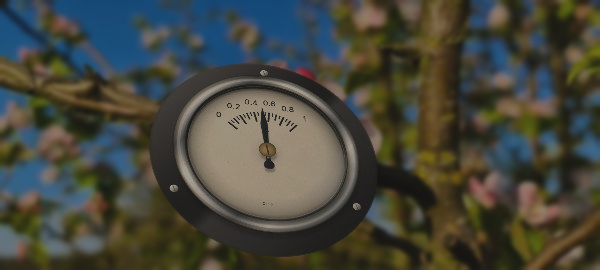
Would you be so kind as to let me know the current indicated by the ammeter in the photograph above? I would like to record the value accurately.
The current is 0.5 A
